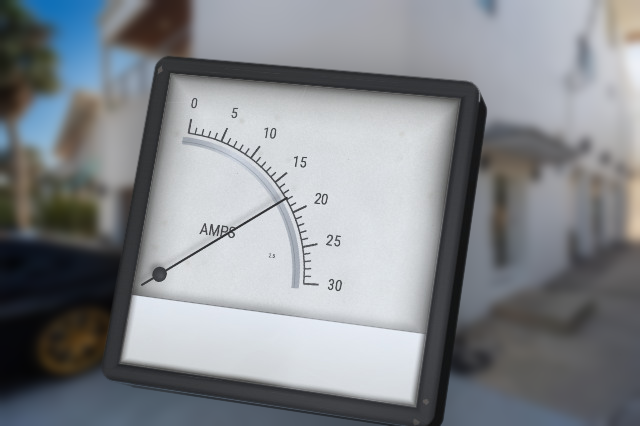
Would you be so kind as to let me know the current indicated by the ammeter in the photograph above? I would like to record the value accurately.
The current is 18 A
